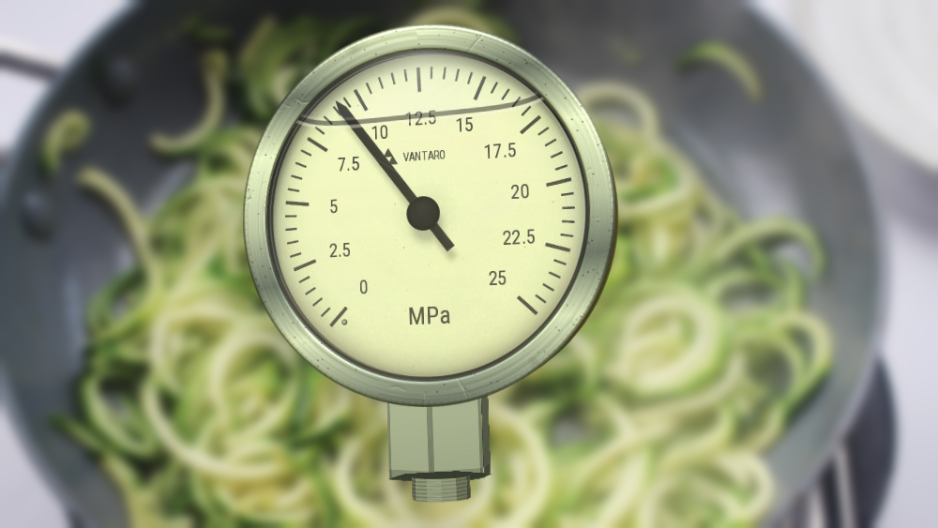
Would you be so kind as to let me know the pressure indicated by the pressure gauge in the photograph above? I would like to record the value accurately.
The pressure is 9.25 MPa
